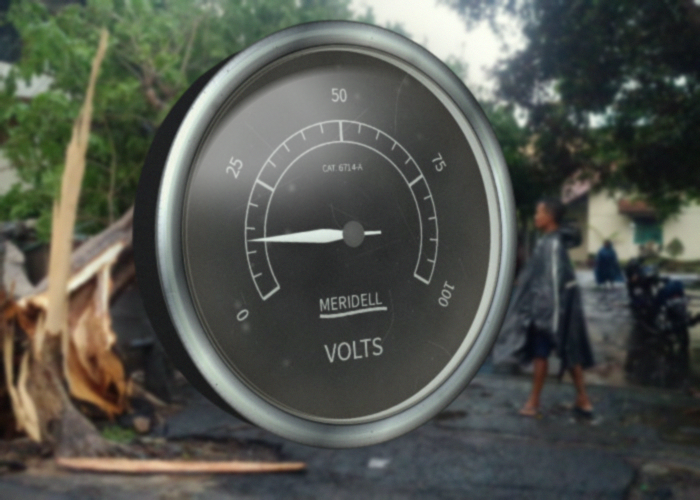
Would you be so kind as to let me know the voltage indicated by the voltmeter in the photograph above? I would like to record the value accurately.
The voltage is 12.5 V
